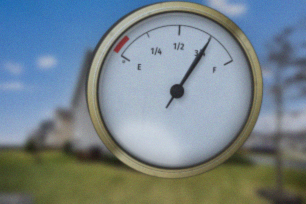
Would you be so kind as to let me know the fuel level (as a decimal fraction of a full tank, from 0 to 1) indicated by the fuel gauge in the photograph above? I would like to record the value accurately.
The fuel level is 0.75
